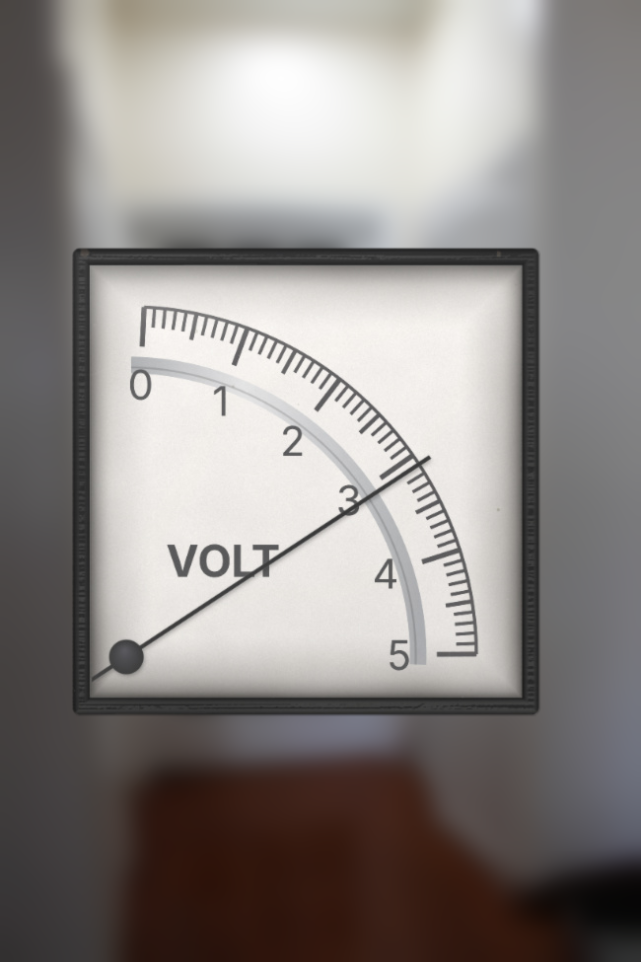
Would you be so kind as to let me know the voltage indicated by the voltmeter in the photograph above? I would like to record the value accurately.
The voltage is 3.1 V
